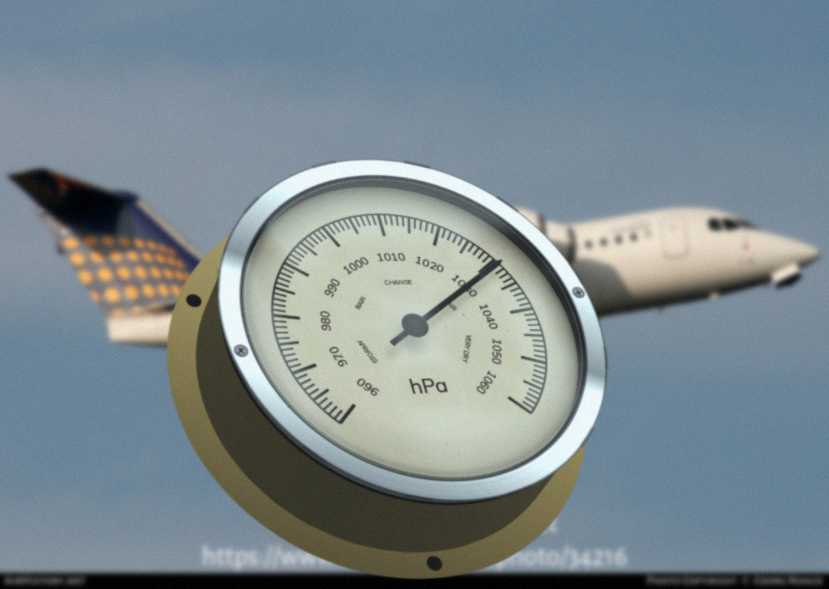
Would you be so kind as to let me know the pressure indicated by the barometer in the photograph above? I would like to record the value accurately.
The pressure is 1031 hPa
